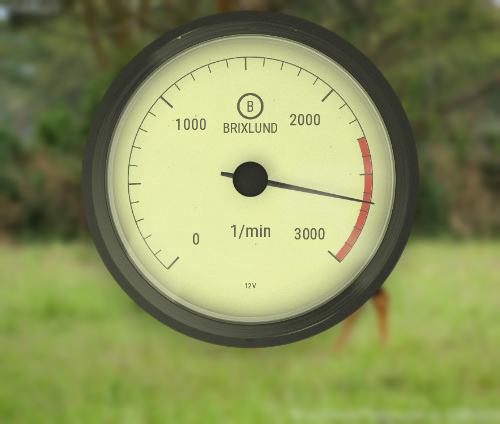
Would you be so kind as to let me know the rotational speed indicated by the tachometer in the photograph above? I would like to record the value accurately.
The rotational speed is 2650 rpm
